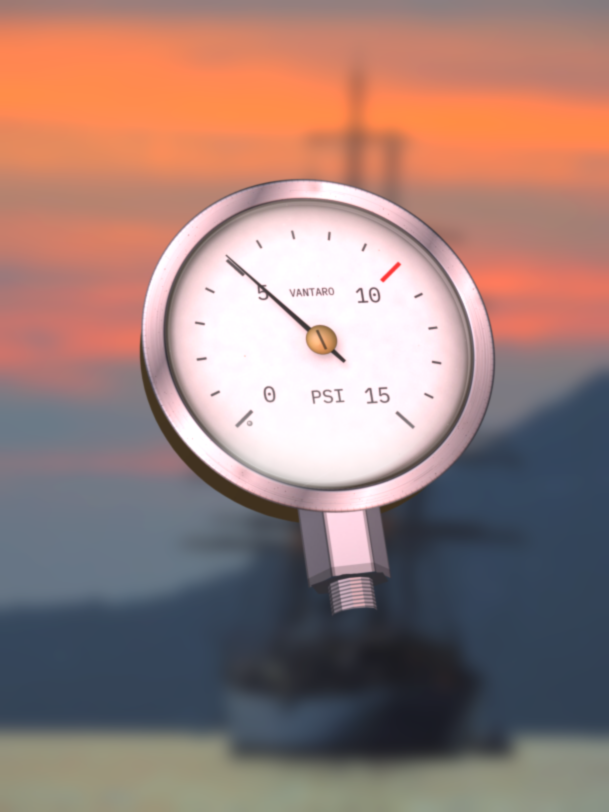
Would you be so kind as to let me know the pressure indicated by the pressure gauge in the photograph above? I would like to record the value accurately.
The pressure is 5 psi
